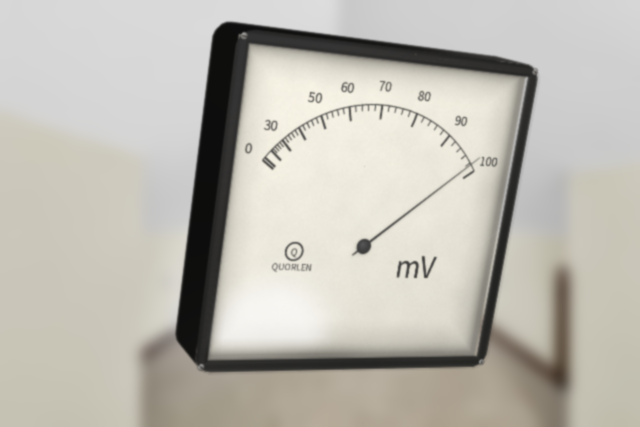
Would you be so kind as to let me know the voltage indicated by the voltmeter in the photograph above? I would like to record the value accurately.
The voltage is 98 mV
